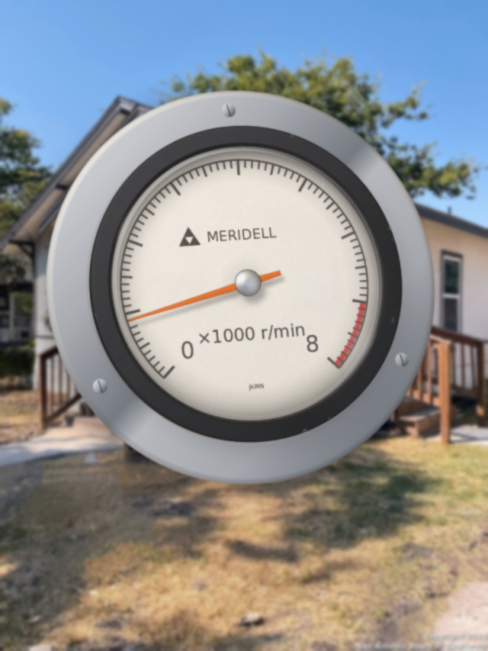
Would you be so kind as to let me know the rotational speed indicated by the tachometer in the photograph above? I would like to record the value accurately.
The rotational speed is 900 rpm
